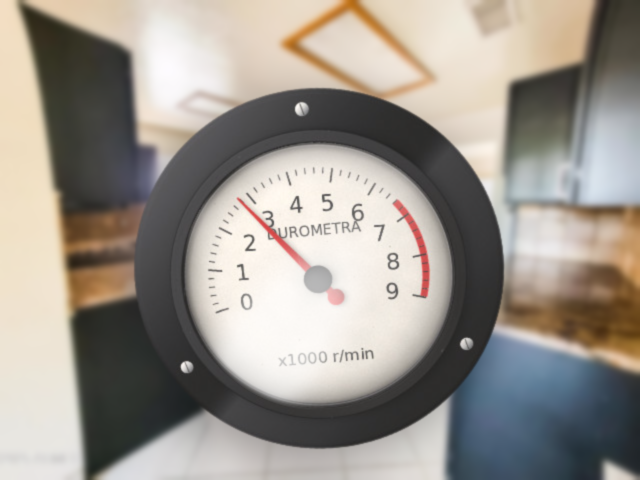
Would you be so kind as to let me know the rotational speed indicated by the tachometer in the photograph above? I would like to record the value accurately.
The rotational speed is 2800 rpm
